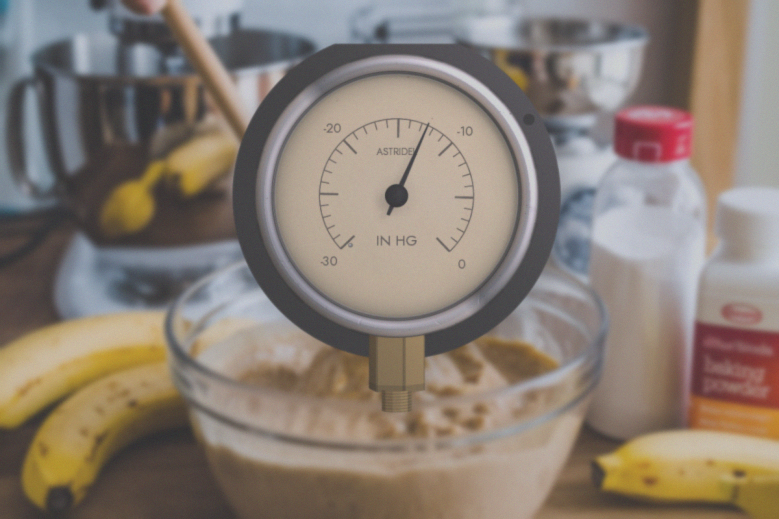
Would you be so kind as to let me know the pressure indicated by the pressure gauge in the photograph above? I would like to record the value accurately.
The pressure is -12.5 inHg
